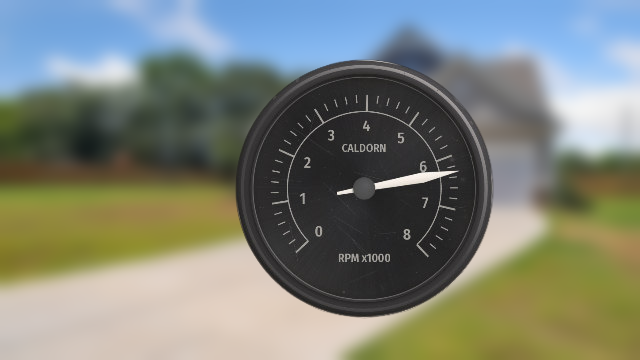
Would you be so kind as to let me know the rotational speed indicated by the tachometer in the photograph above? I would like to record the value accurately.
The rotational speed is 6300 rpm
